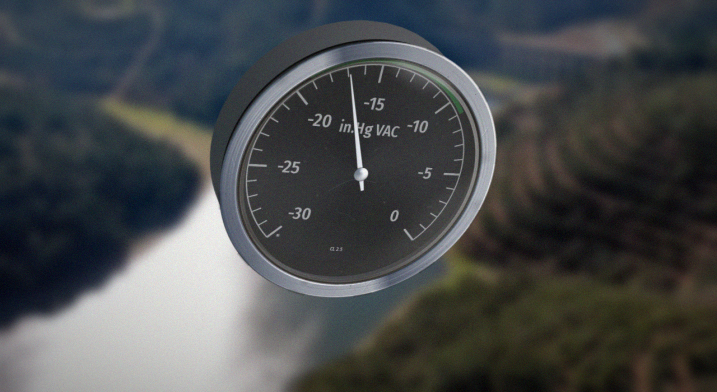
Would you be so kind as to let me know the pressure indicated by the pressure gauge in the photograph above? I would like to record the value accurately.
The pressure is -17 inHg
